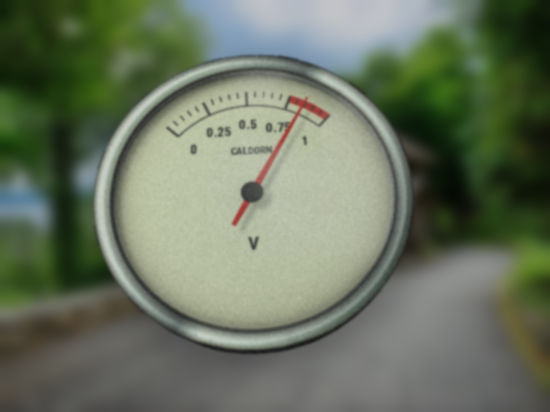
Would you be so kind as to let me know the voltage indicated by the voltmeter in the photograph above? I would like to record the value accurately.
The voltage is 0.85 V
